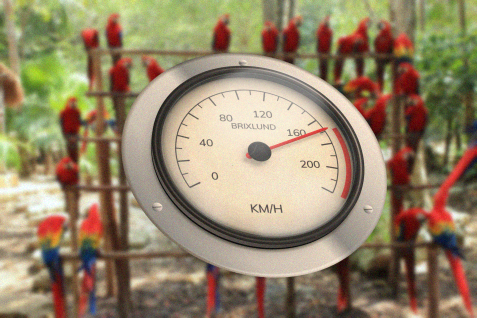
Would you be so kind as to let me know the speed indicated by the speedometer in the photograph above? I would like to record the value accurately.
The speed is 170 km/h
